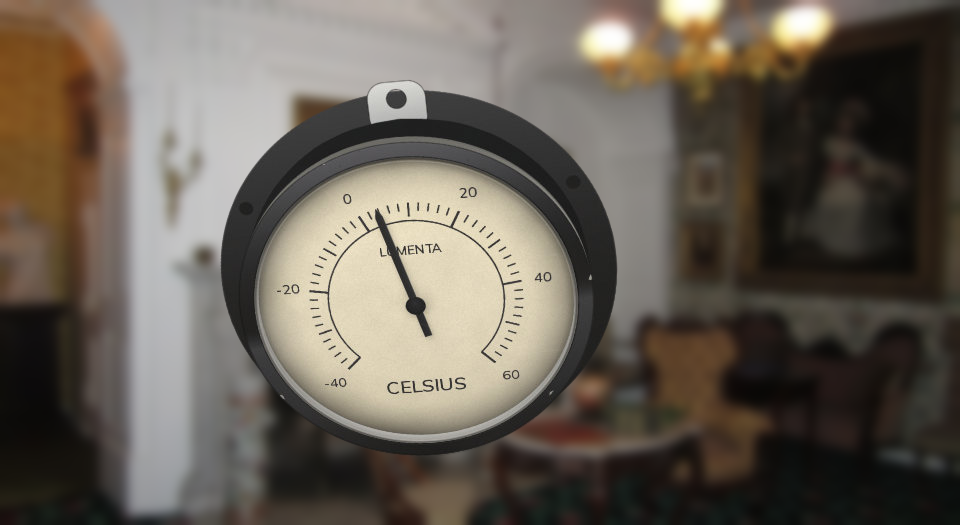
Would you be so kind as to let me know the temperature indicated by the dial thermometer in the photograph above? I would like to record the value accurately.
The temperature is 4 °C
